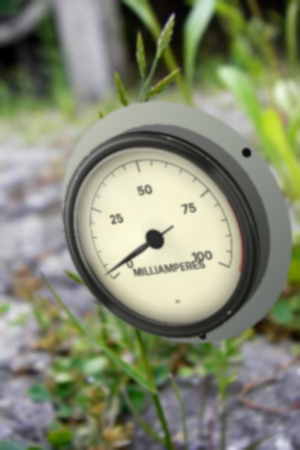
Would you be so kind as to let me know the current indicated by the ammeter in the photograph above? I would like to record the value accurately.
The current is 2.5 mA
